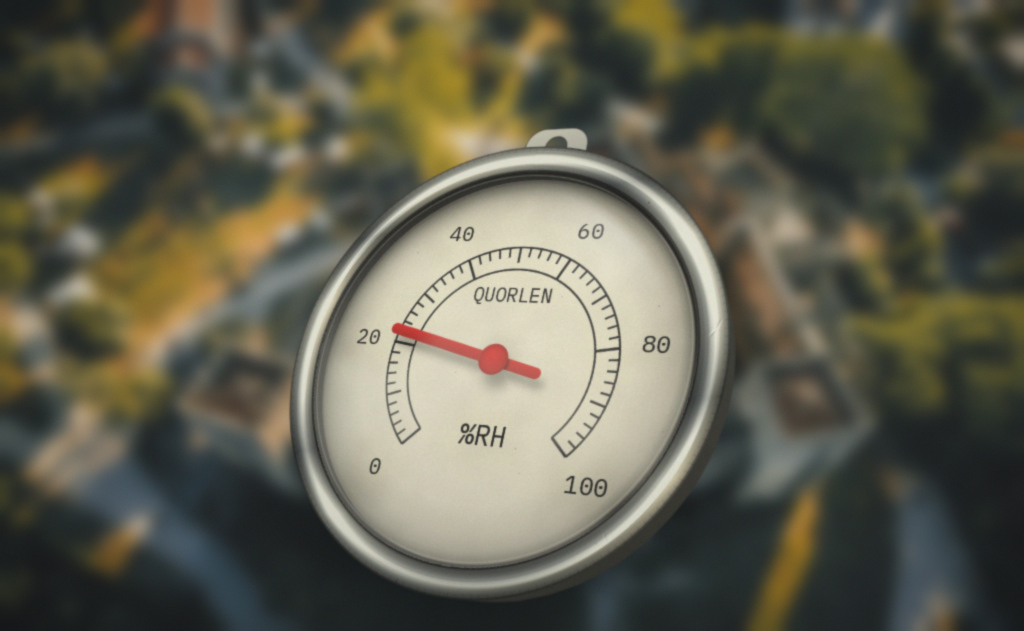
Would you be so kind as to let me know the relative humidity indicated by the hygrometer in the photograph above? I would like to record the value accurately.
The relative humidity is 22 %
